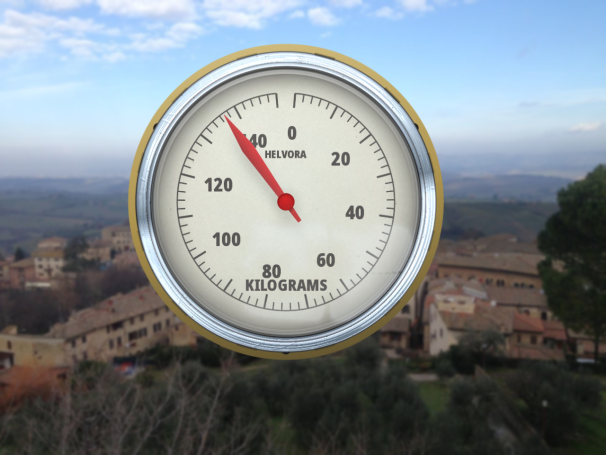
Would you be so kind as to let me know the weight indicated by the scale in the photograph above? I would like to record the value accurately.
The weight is 137 kg
